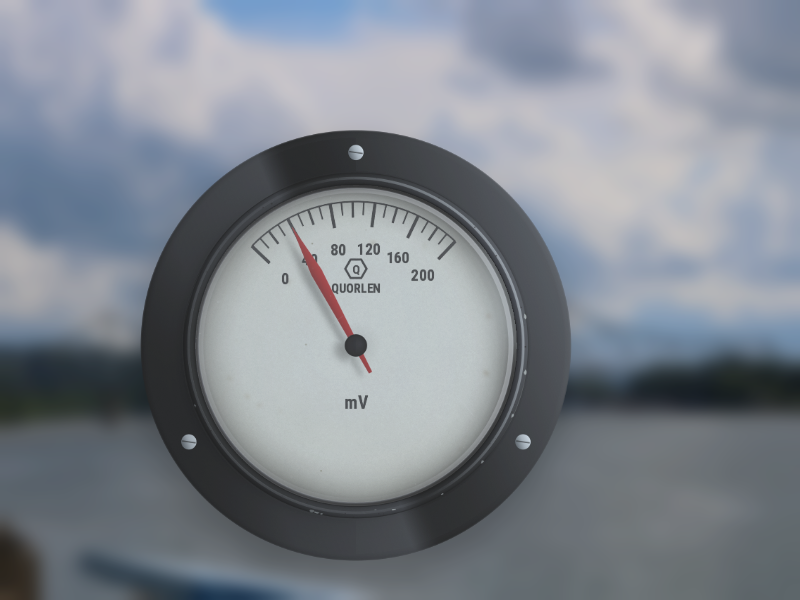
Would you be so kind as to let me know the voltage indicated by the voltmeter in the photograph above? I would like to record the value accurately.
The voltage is 40 mV
